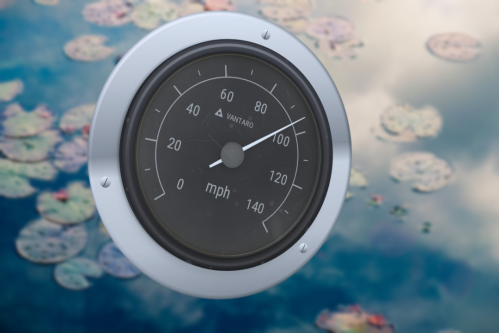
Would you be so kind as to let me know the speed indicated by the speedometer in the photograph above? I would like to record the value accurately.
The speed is 95 mph
